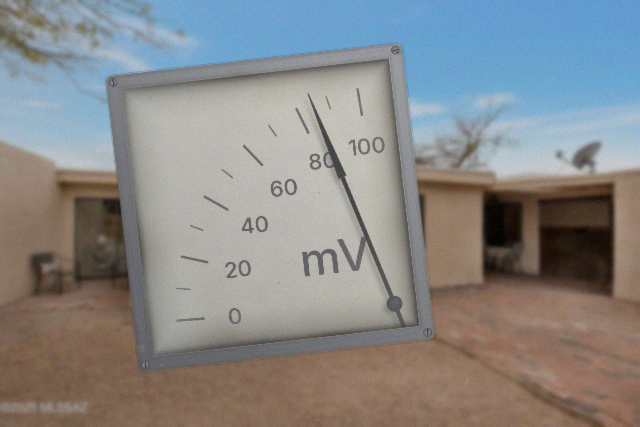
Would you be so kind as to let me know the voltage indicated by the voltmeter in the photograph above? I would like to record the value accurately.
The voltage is 85 mV
